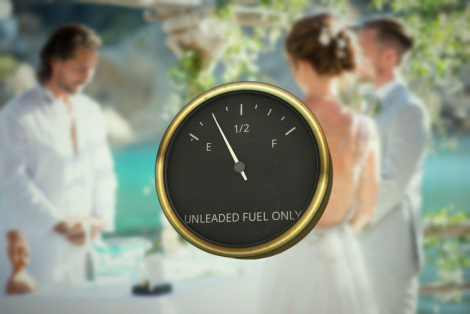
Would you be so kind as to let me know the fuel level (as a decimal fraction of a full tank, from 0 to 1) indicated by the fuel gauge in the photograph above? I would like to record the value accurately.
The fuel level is 0.25
